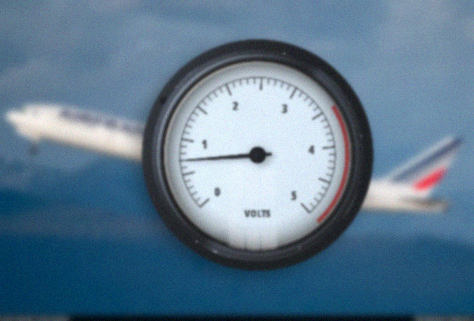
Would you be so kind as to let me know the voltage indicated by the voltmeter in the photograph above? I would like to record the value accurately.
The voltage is 0.7 V
